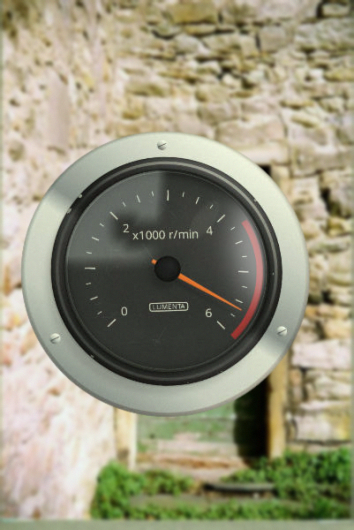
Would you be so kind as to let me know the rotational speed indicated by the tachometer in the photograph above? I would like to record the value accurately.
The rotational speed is 5625 rpm
